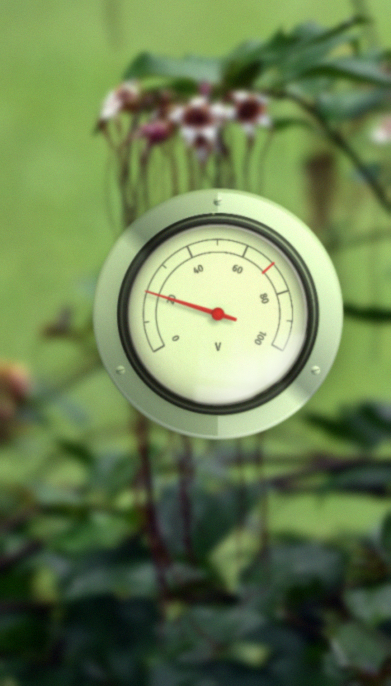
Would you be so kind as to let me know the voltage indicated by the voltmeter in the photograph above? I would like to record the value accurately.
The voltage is 20 V
